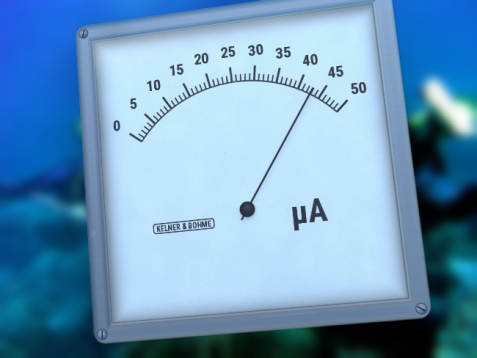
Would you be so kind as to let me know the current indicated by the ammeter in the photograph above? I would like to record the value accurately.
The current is 43 µA
